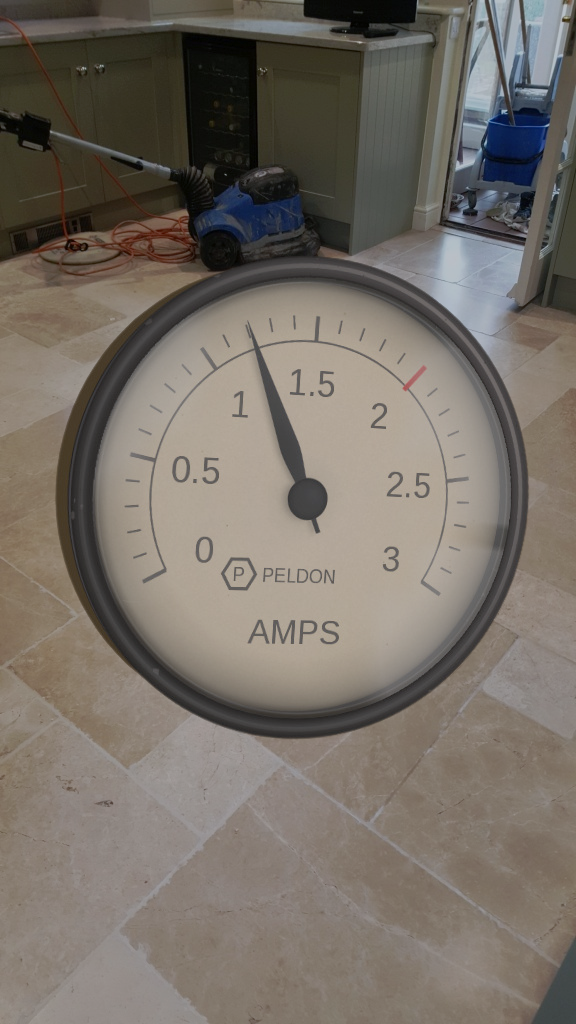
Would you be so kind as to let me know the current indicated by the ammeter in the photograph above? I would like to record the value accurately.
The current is 1.2 A
